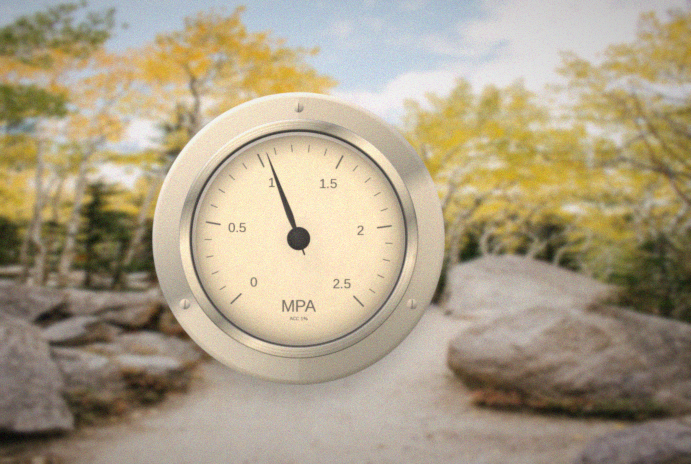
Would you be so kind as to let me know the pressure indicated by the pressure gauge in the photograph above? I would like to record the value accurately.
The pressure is 1.05 MPa
